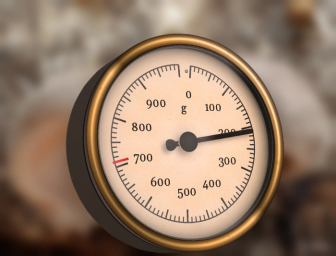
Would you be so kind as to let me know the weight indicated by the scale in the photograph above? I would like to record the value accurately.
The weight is 210 g
